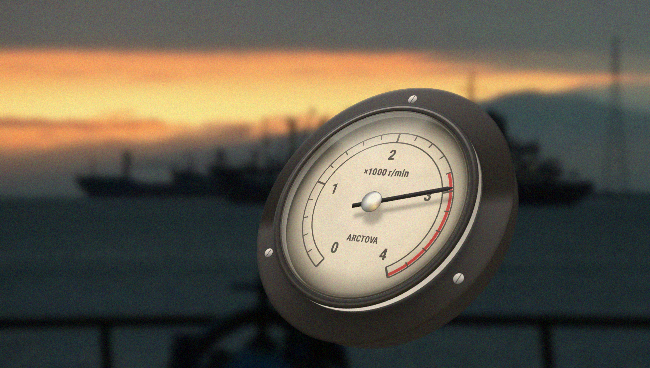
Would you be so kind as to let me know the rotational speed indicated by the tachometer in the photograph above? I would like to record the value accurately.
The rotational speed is 3000 rpm
